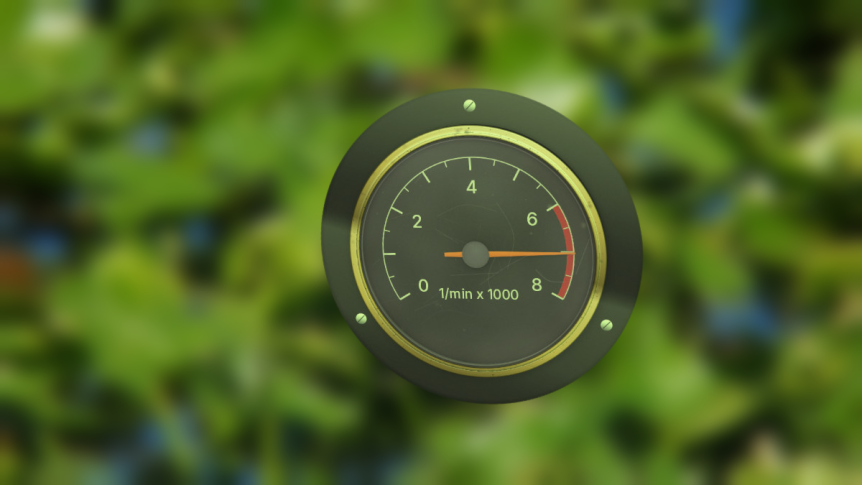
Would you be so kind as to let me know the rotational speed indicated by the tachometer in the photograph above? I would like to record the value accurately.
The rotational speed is 7000 rpm
